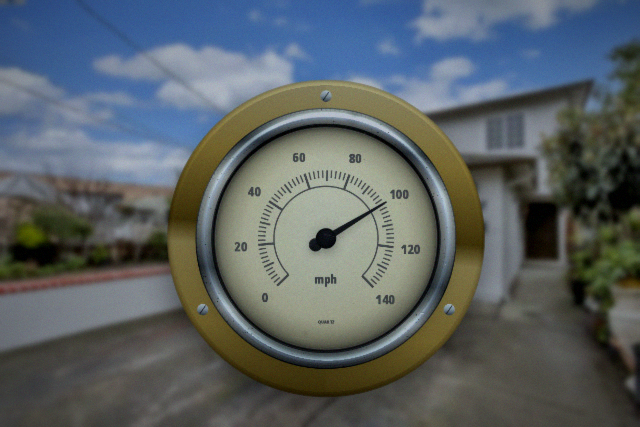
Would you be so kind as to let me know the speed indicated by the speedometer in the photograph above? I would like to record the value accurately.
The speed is 100 mph
